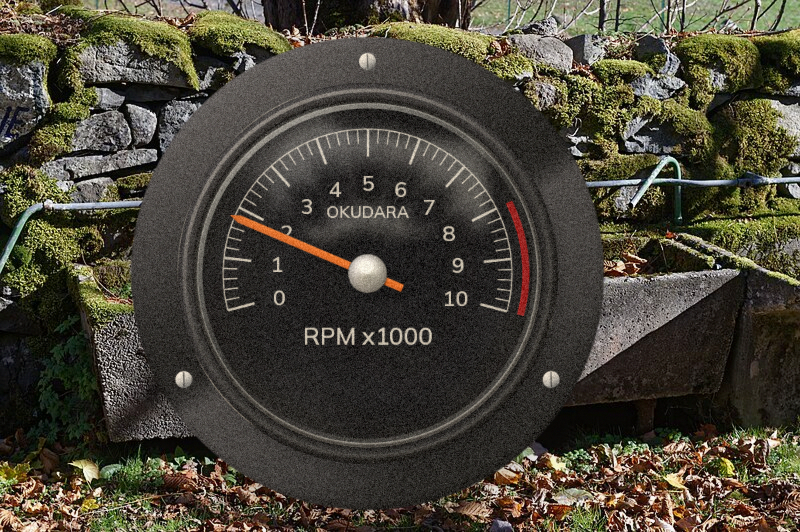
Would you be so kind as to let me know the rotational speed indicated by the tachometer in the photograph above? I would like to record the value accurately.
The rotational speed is 1800 rpm
